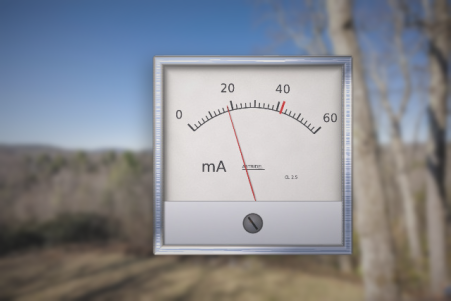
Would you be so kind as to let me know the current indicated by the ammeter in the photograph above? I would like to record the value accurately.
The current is 18 mA
